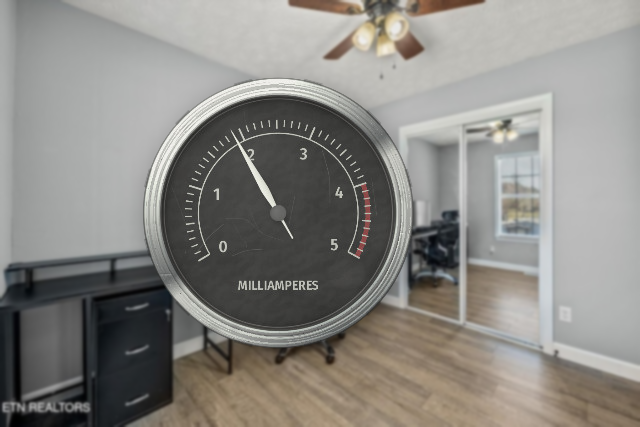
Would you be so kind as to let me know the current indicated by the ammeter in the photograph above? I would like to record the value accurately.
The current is 1.9 mA
